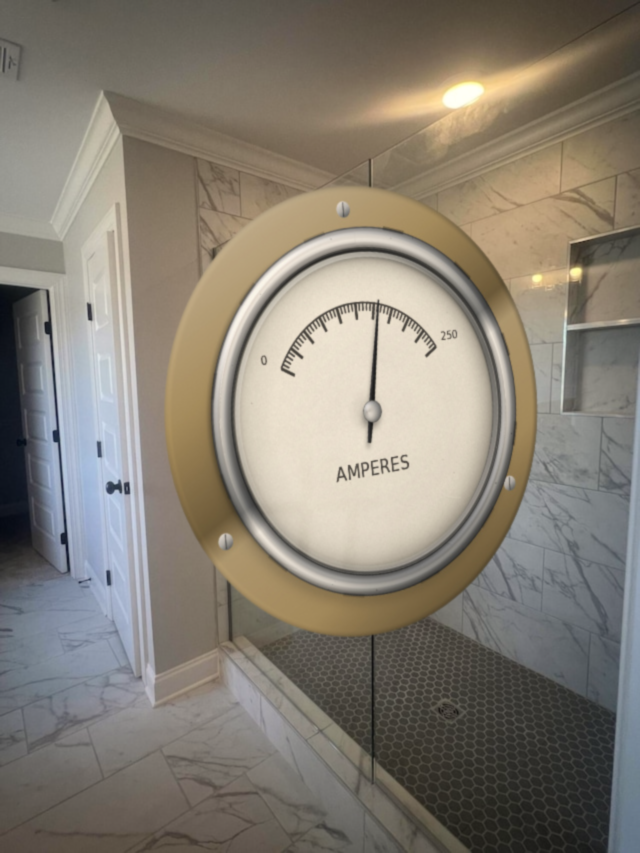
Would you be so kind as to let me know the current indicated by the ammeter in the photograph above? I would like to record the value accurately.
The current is 150 A
